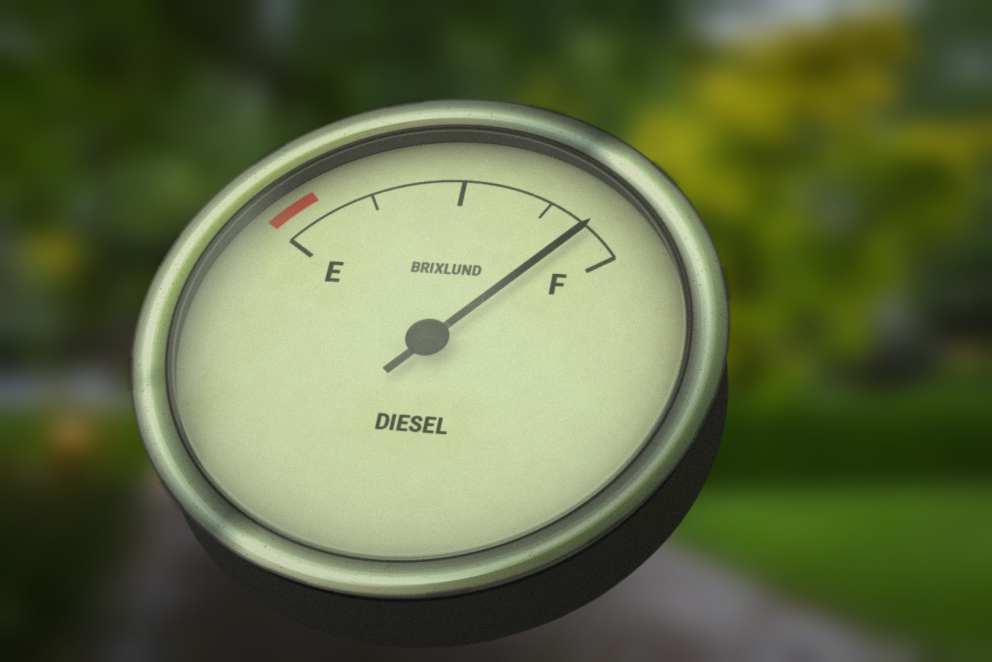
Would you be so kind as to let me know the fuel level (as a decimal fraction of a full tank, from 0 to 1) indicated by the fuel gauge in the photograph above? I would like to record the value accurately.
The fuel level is 0.875
